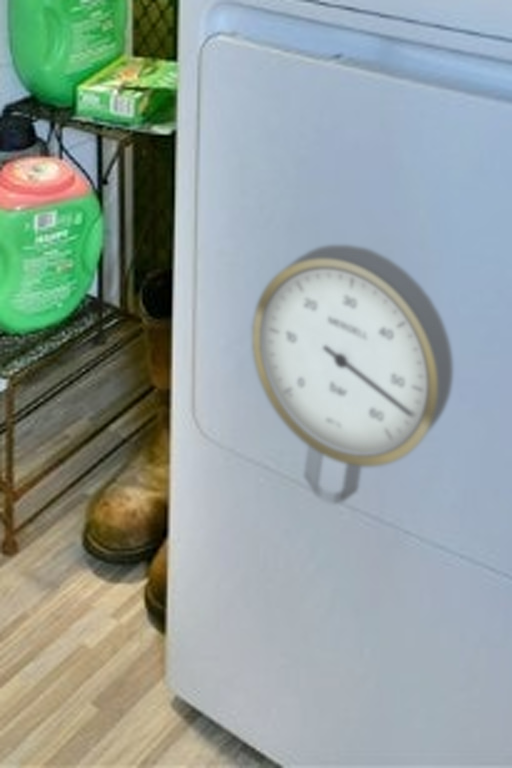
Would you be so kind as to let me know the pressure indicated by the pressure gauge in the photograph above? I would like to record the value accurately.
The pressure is 54 bar
